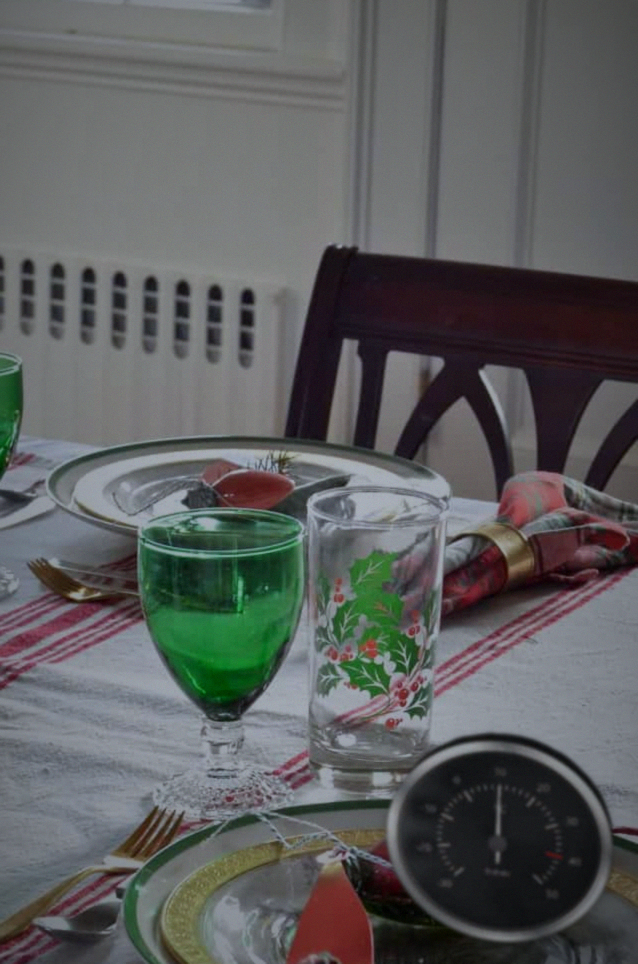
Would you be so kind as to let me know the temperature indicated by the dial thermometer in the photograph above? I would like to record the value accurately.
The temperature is 10 °C
